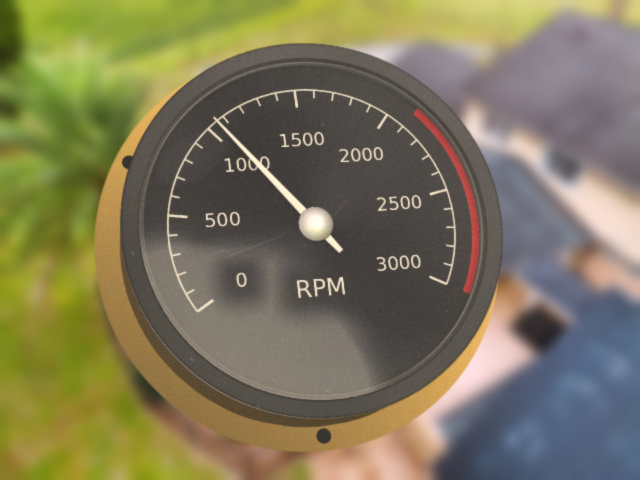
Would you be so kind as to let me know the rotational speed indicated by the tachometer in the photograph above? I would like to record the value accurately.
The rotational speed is 1050 rpm
